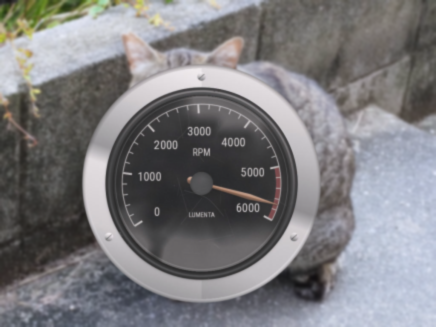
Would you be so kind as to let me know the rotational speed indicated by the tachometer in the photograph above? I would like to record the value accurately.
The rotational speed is 5700 rpm
